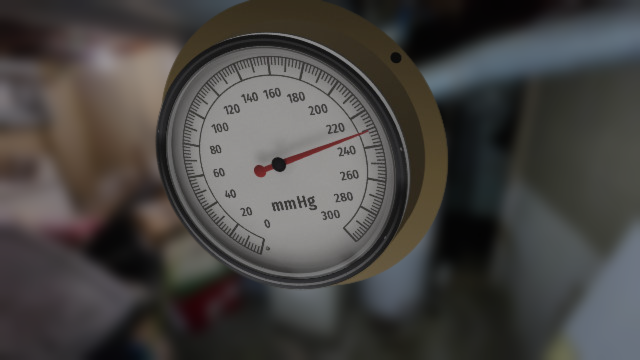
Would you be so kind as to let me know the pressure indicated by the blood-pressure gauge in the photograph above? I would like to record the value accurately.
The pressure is 230 mmHg
